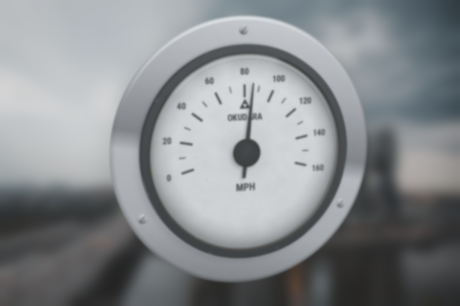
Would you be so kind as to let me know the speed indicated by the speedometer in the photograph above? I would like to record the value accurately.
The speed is 85 mph
